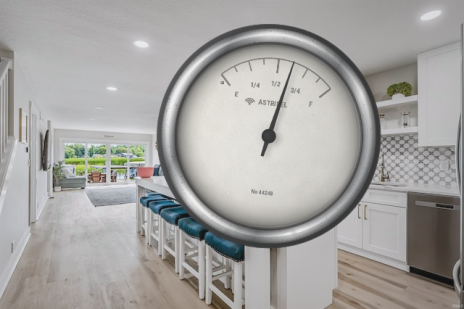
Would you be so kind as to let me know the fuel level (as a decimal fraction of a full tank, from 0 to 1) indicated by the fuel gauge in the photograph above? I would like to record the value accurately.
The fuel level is 0.625
